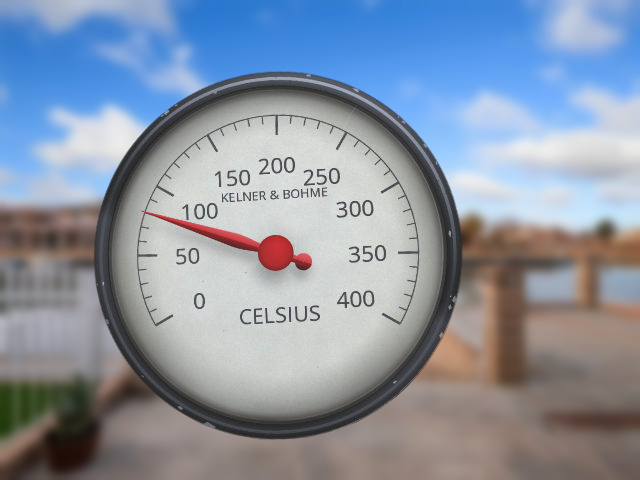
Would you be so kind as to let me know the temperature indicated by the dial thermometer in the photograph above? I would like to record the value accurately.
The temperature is 80 °C
